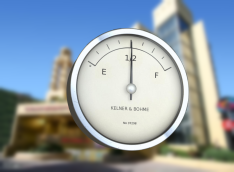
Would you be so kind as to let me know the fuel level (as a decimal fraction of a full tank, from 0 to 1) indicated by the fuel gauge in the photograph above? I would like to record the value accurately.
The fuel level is 0.5
